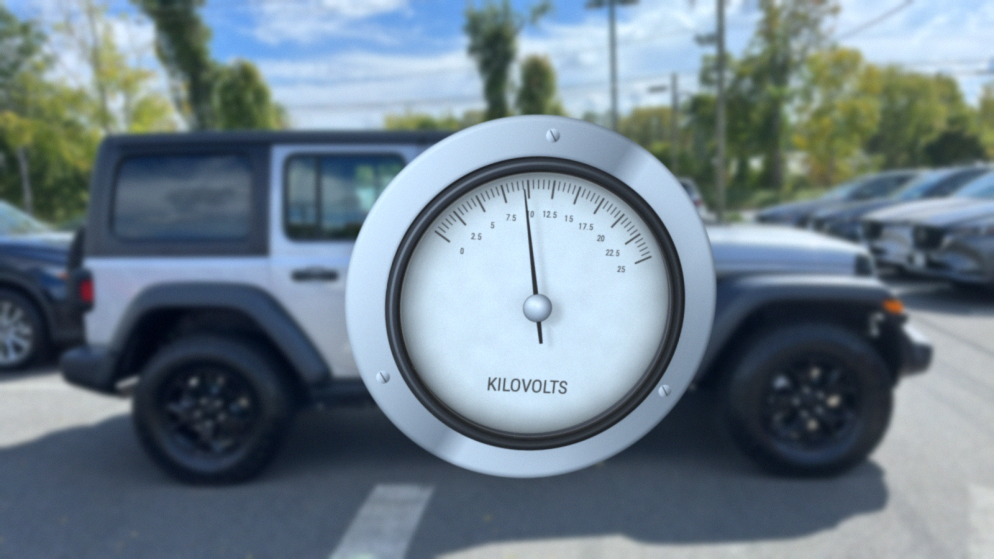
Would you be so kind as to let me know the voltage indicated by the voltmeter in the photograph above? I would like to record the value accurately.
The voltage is 9.5 kV
